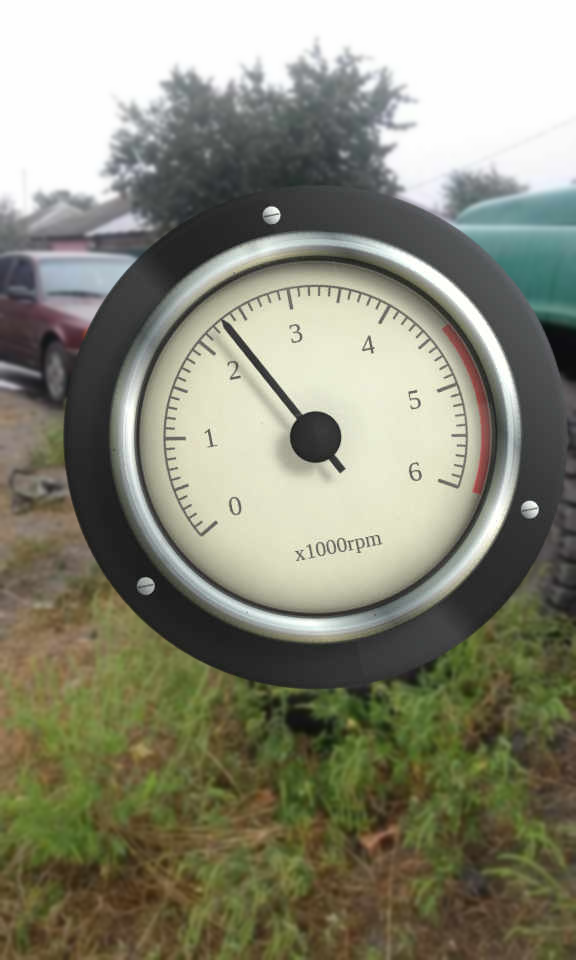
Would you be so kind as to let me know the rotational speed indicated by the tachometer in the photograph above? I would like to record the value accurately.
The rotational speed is 2300 rpm
